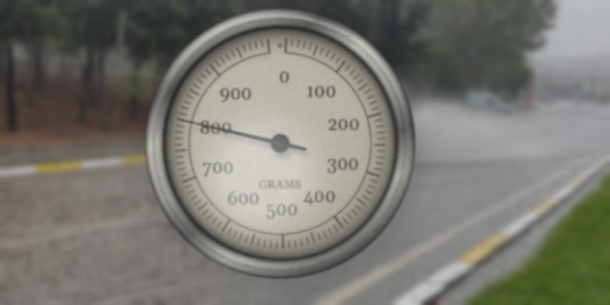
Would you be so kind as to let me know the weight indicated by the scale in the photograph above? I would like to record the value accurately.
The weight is 800 g
